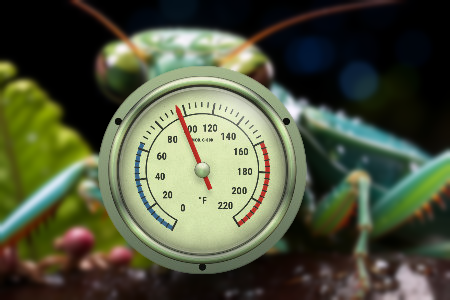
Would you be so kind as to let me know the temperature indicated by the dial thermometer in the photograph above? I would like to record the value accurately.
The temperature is 96 °F
